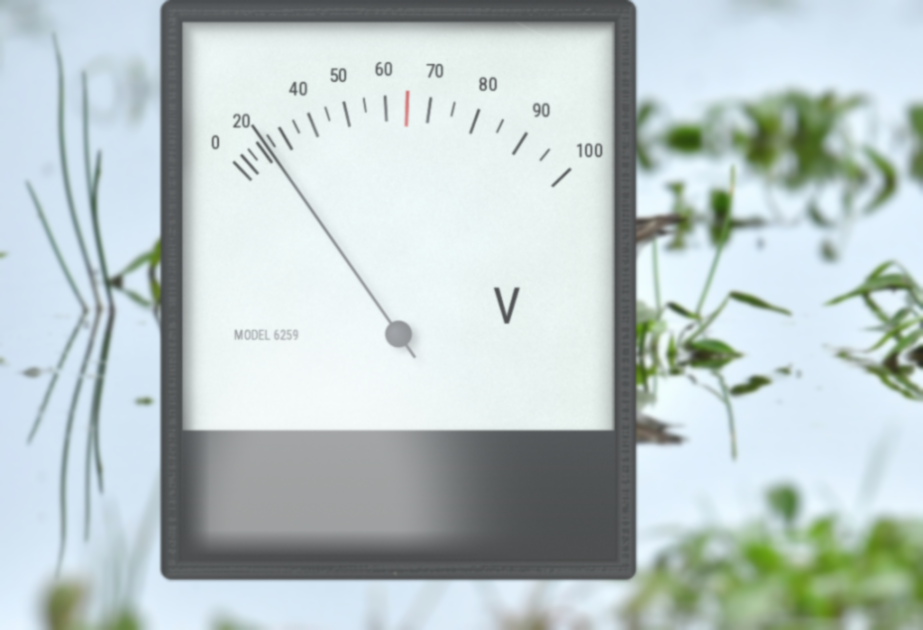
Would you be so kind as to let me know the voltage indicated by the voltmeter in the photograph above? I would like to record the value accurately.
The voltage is 22.5 V
